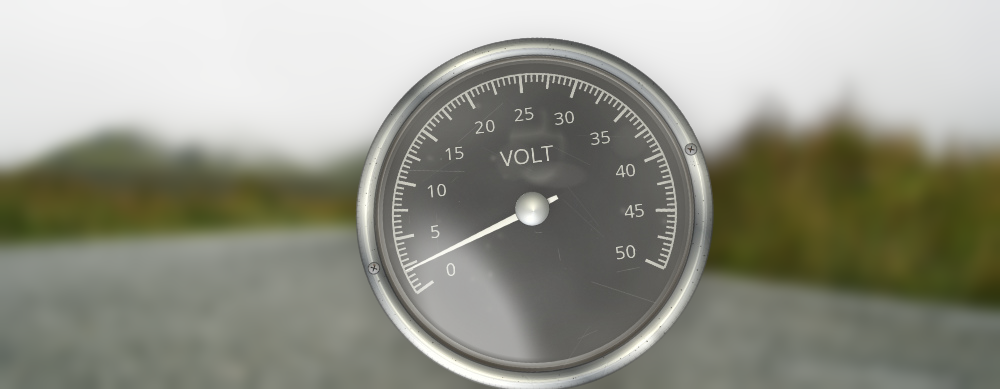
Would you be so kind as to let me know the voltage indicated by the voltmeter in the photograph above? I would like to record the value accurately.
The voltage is 2 V
